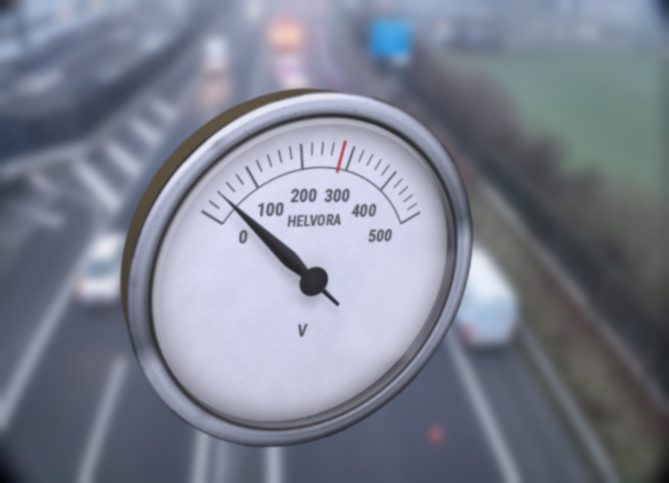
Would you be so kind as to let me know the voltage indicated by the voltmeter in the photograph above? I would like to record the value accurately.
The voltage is 40 V
